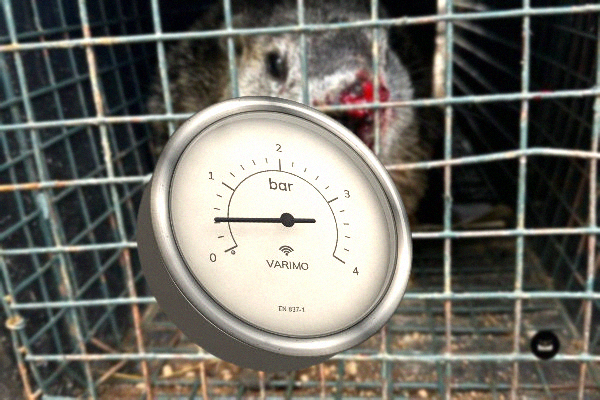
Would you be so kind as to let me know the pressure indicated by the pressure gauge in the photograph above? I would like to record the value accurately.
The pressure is 0.4 bar
